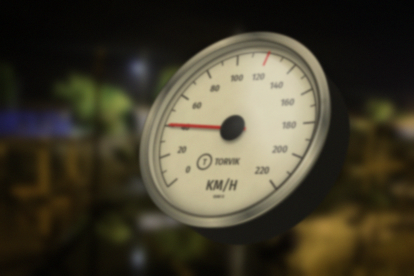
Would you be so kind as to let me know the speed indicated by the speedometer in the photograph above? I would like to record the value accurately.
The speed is 40 km/h
